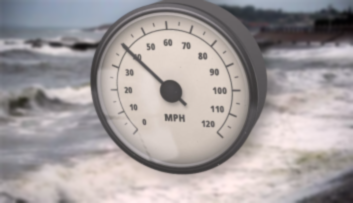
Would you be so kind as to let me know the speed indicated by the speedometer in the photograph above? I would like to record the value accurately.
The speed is 40 mph
